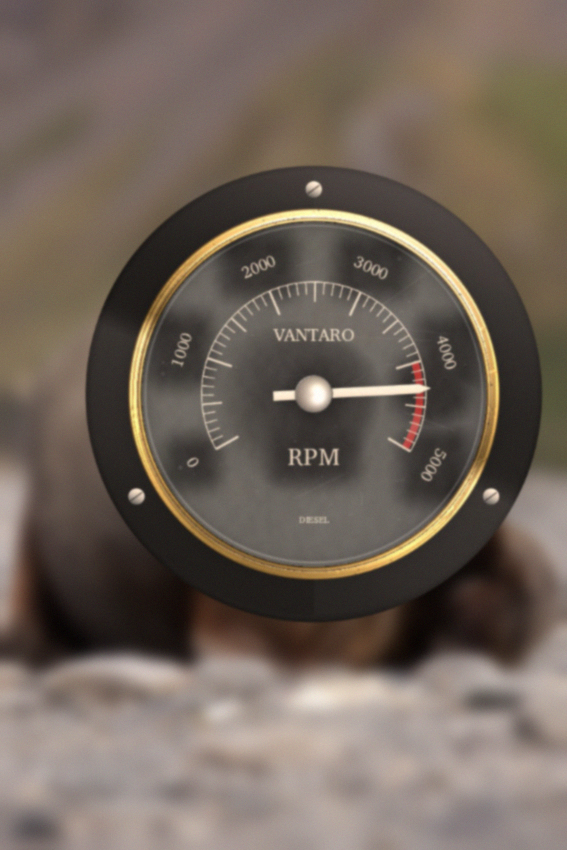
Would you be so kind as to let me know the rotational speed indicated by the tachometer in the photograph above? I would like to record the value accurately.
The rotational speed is 4300 rpm
